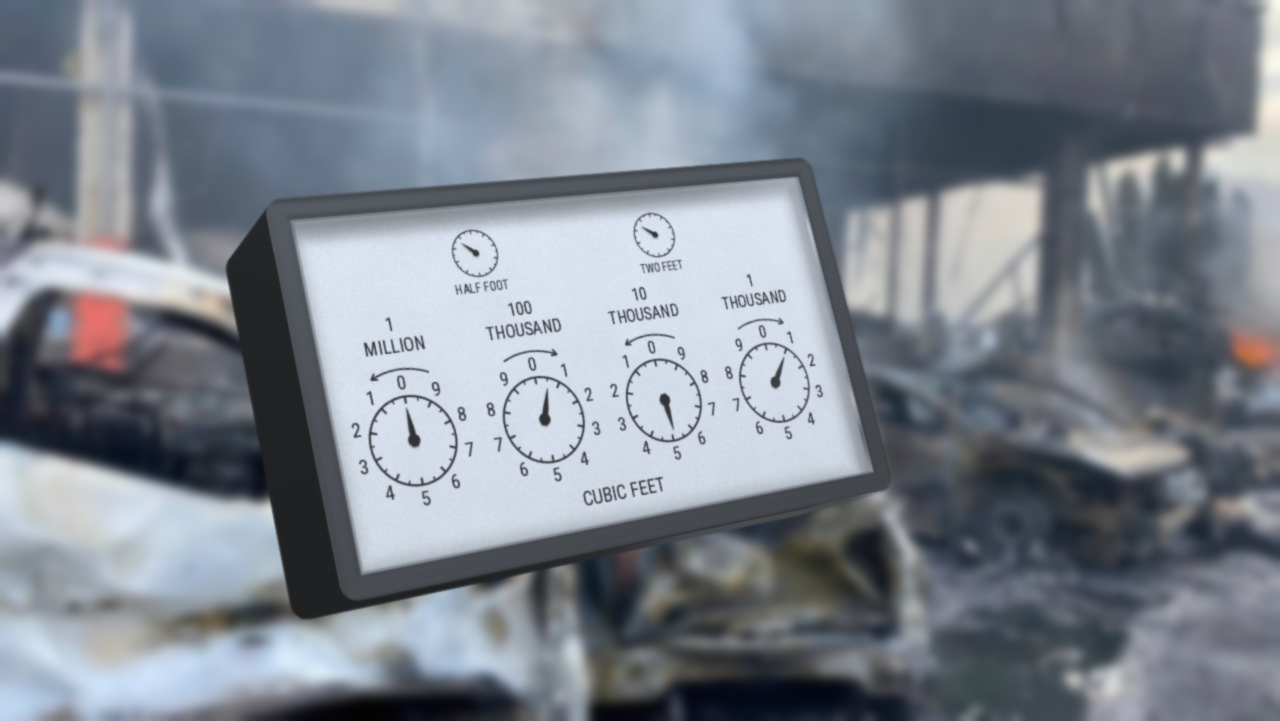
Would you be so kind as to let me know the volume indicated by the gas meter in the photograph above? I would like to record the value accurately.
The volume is 5100 ft³
